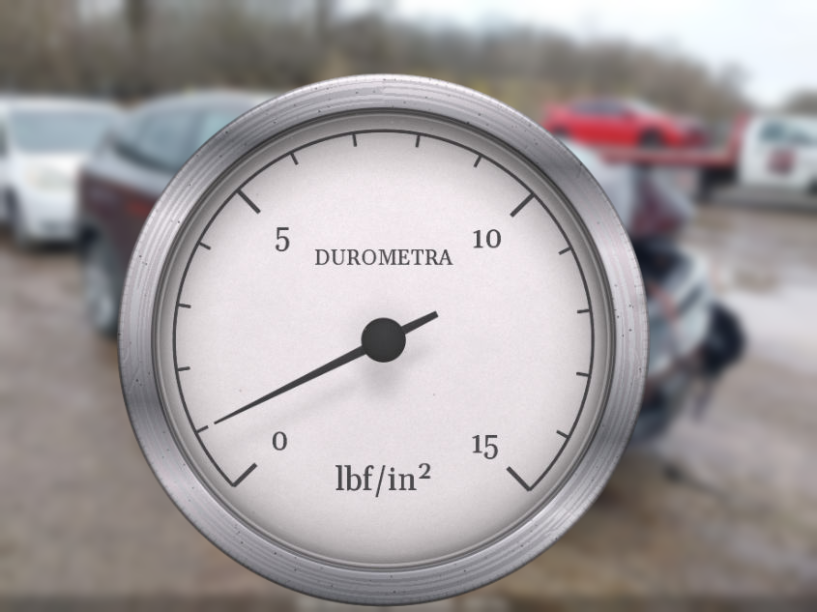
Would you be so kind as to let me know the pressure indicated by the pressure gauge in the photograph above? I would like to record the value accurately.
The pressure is 1 psi
